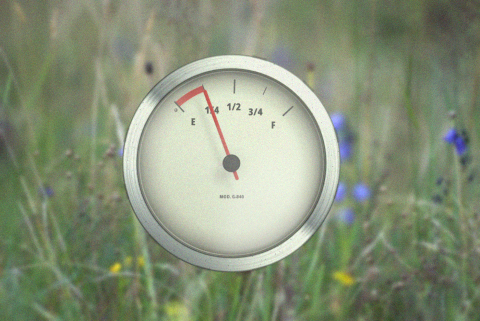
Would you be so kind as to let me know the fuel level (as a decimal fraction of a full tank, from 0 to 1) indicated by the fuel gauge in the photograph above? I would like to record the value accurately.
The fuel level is 0.25
